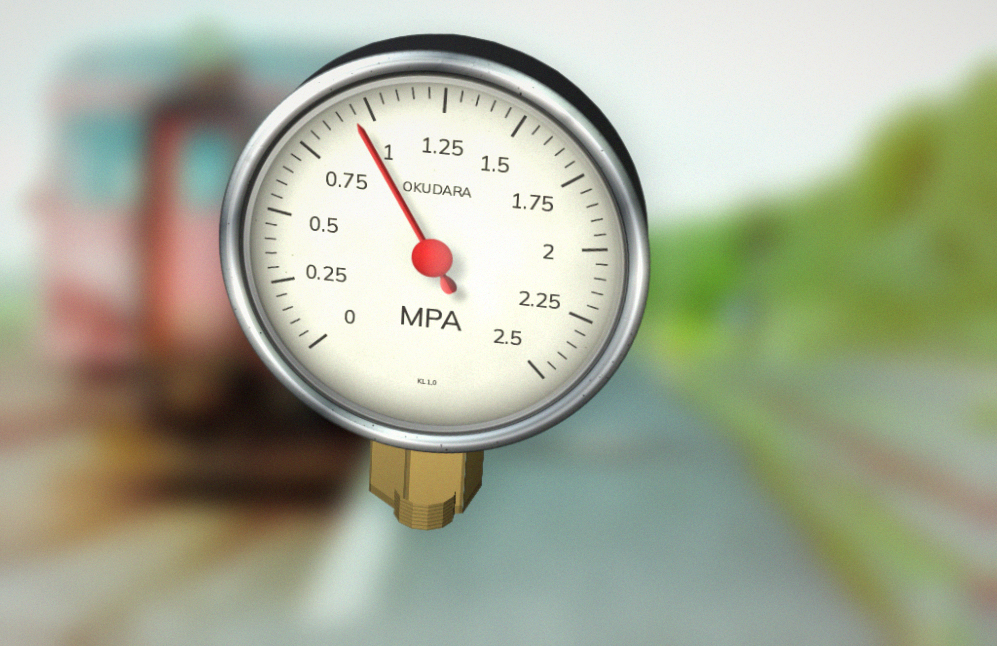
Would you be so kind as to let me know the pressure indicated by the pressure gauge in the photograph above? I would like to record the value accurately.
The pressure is 0.95 MPa
